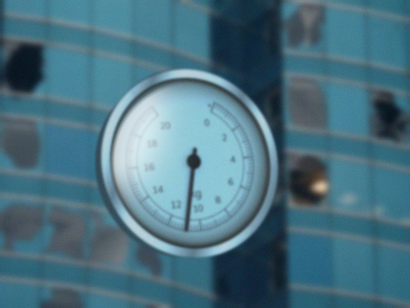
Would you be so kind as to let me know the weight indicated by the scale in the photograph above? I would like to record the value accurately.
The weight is 11 kg
